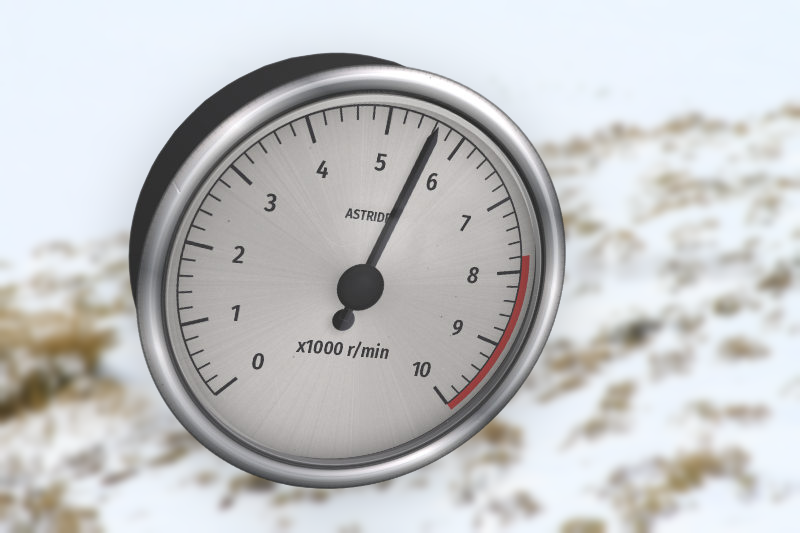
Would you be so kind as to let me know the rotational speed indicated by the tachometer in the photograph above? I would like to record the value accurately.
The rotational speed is 5600 rpm
